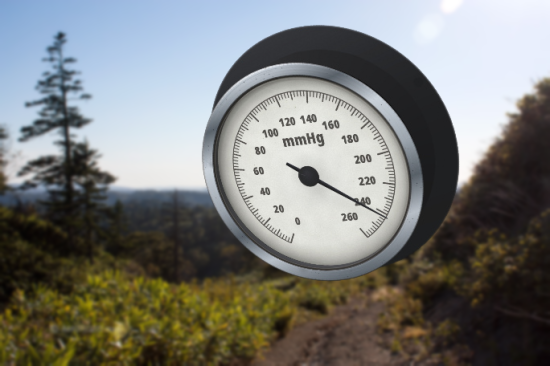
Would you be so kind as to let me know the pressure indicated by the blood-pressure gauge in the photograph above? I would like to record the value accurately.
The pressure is 240 mmHg
